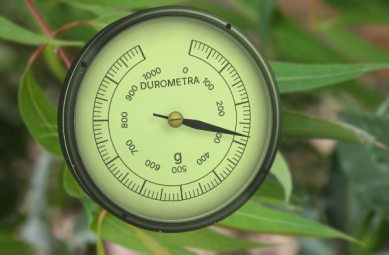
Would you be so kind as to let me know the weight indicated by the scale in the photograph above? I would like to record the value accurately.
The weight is 280 g
